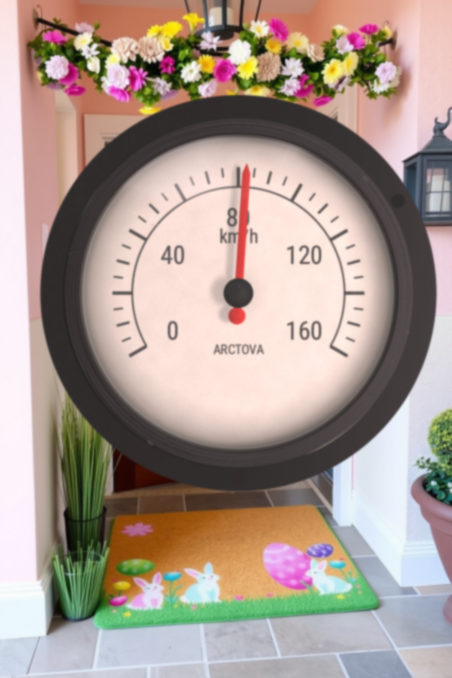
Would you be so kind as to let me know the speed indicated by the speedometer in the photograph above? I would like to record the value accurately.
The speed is 82.5 km/h
